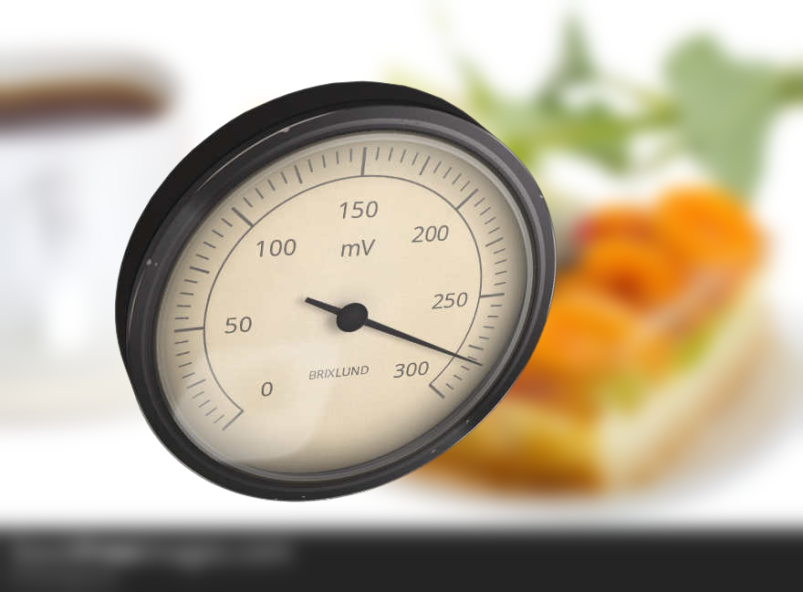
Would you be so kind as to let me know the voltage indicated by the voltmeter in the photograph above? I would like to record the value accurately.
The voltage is 280 mV
